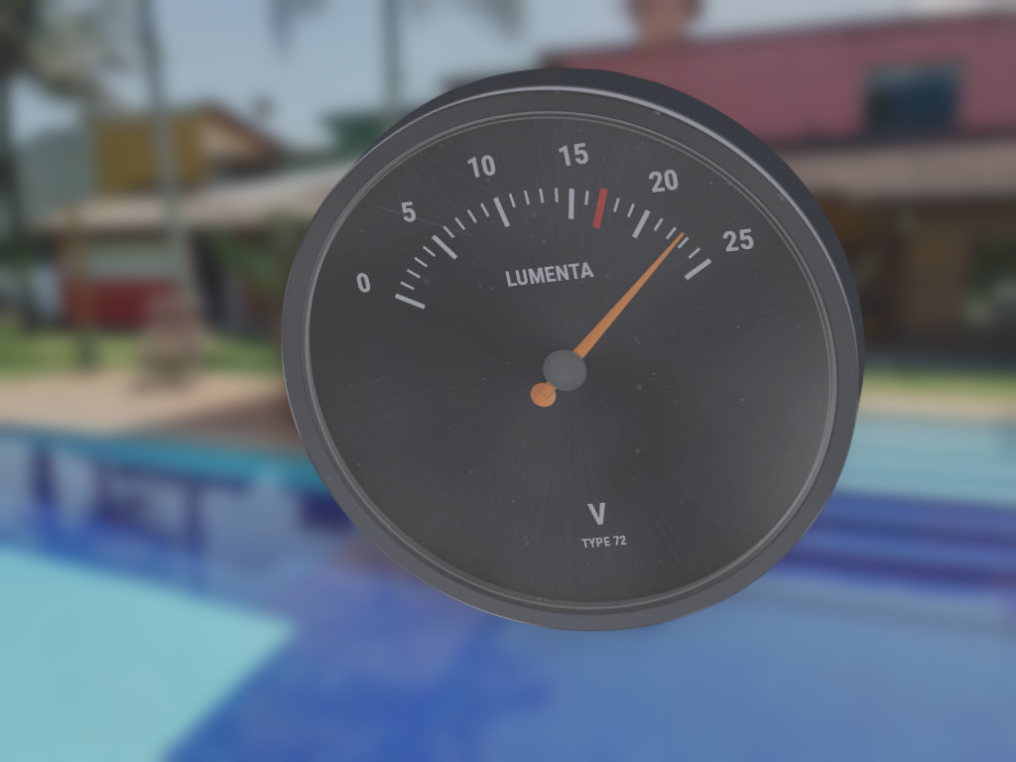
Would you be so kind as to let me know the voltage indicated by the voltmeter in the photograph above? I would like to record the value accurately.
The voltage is 22.5 V
